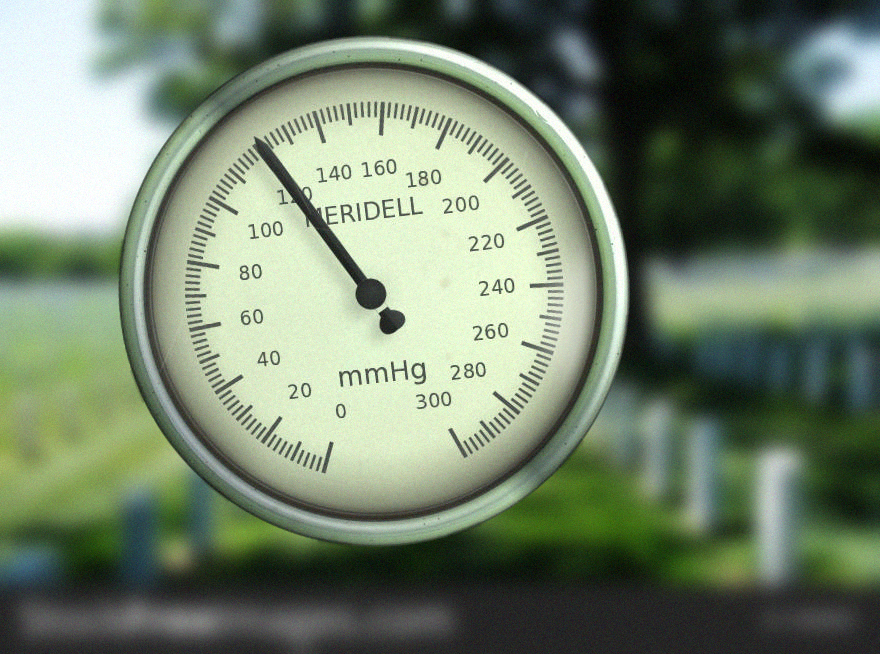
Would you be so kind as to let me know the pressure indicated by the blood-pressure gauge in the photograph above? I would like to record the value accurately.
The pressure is 122 mmHg
